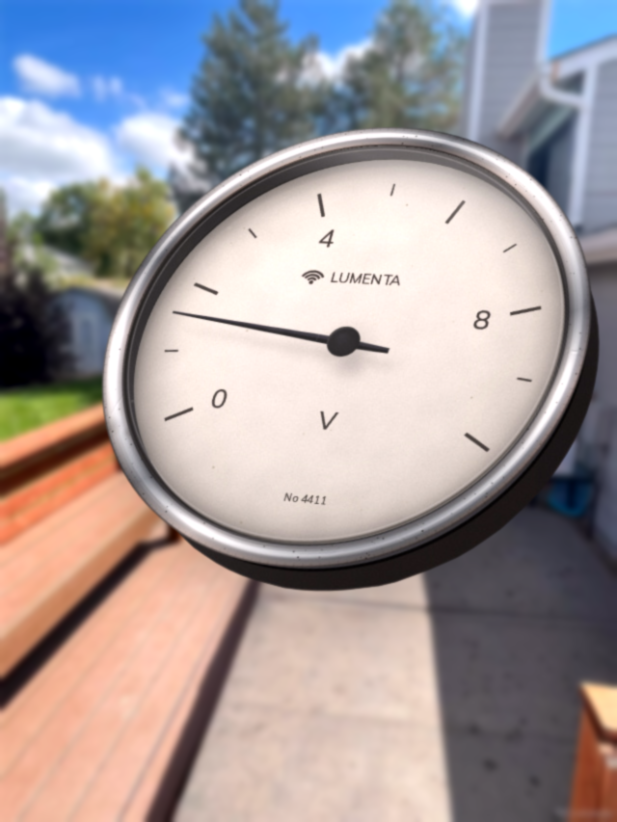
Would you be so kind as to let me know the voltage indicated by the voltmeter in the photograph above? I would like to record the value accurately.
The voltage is 1.5 V
